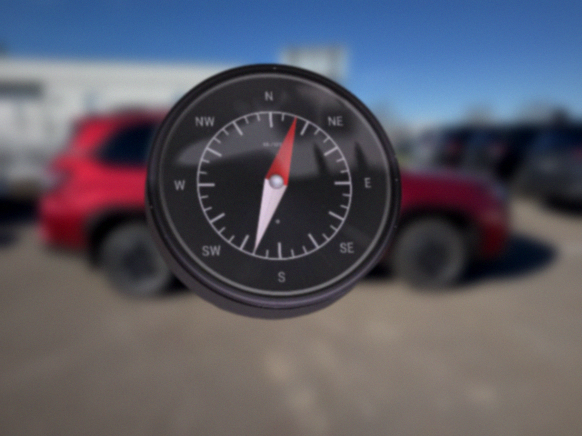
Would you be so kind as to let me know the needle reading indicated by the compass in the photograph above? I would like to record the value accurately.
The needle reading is 20 °
